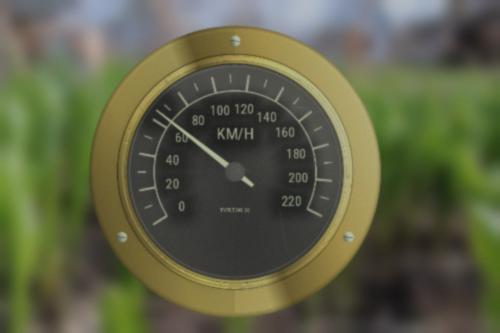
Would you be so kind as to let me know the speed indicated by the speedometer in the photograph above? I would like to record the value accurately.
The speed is 65 km/h
